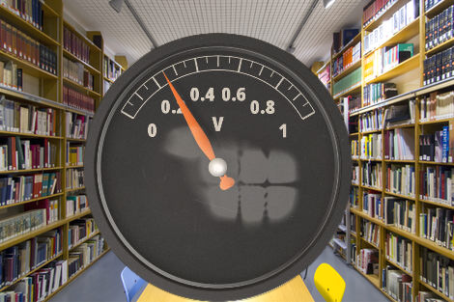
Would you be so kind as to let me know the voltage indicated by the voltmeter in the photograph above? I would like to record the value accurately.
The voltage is 0.25 V
